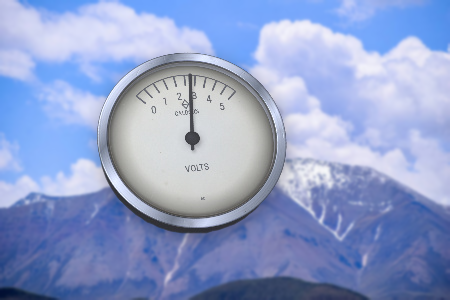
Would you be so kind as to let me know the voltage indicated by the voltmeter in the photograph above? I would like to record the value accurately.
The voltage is 2.75 V
